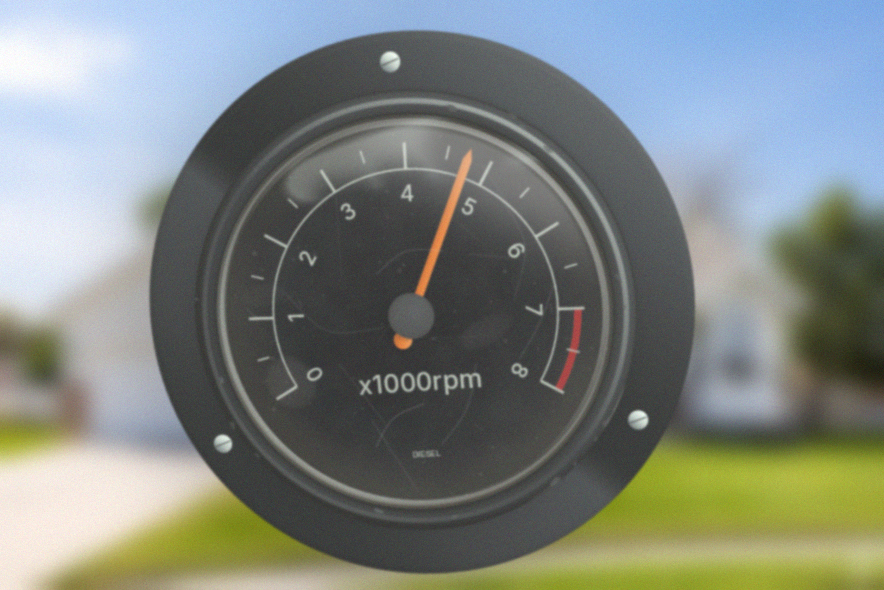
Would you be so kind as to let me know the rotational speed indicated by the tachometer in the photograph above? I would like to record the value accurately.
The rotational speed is 4750 rpm
